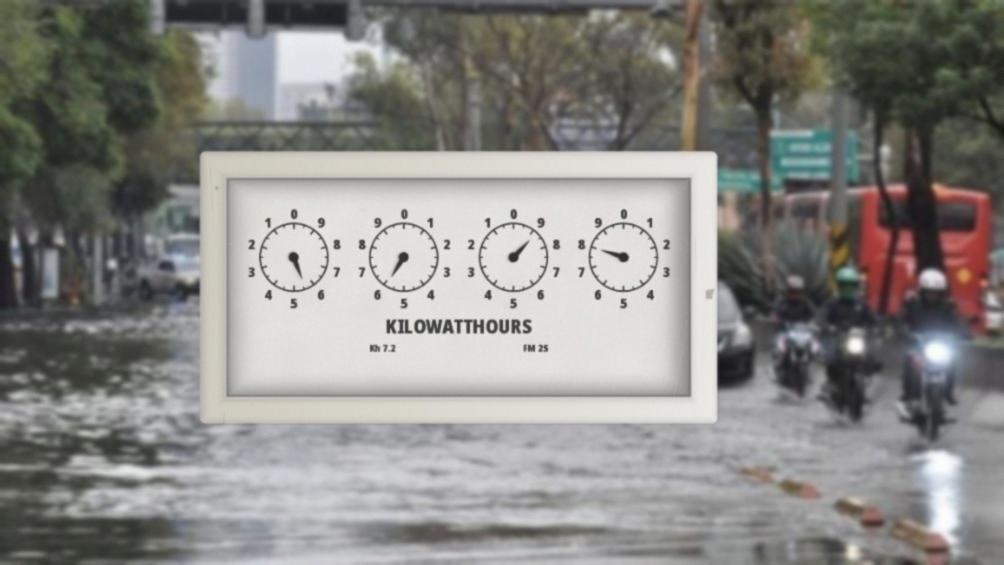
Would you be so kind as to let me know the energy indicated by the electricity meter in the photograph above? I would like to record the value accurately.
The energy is 5588 kWh
